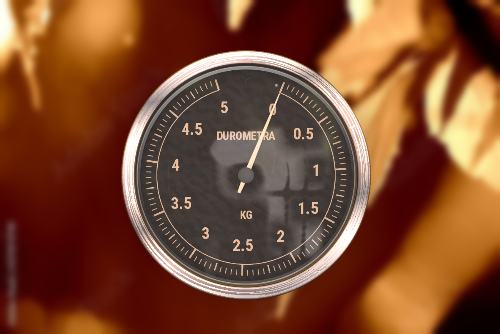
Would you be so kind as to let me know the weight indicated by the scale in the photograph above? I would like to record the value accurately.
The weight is 0 kg
